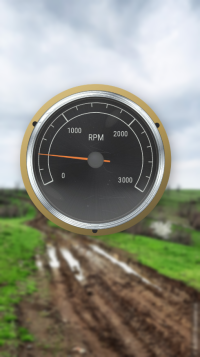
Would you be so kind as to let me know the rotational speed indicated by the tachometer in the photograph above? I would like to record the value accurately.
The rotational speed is 400 rpm
